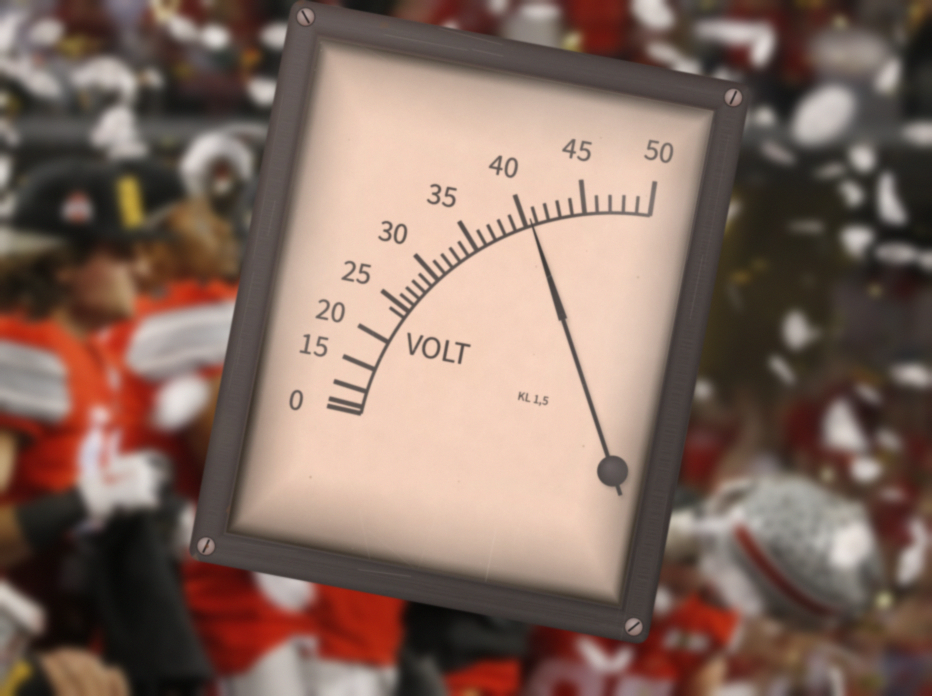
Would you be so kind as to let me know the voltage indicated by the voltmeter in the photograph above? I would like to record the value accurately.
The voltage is 40.5 V
